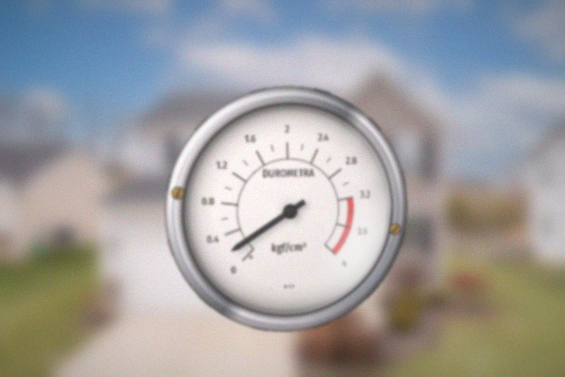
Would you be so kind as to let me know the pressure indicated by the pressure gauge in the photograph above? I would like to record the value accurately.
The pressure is 0.2 kg/cm²
